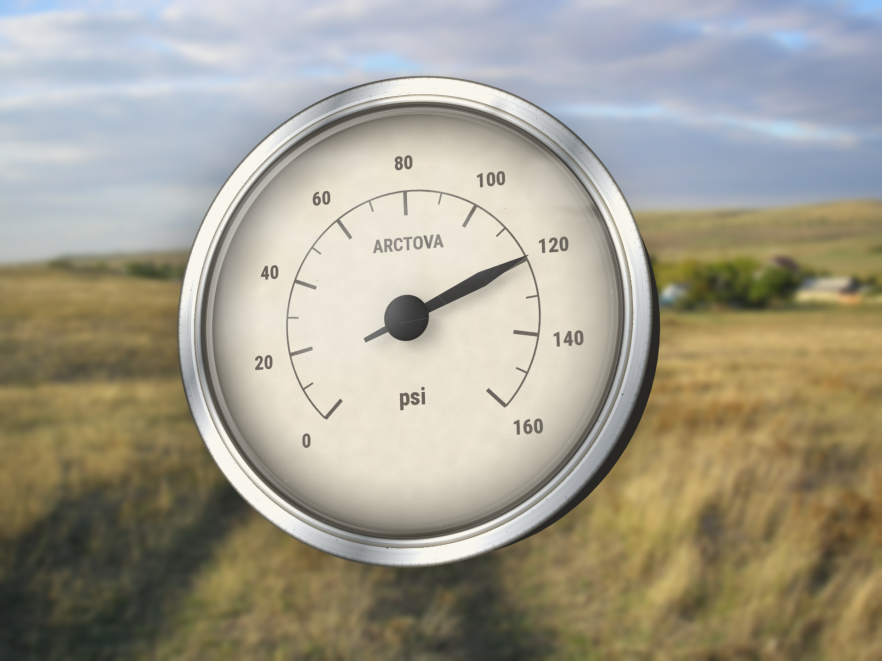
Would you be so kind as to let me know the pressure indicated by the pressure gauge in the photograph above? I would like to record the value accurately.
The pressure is 120 psi
